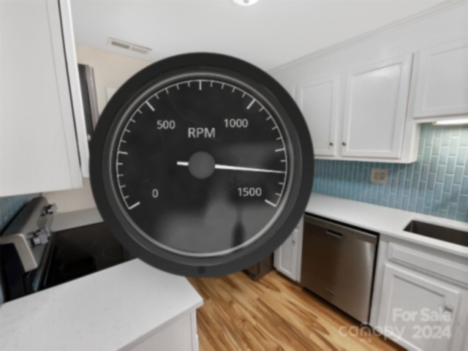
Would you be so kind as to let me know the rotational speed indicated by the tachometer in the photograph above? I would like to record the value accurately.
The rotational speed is 1350 rpm
